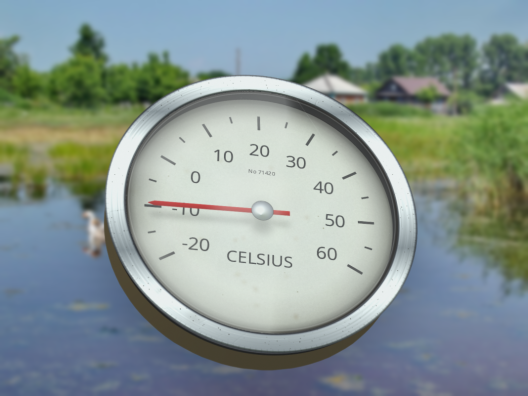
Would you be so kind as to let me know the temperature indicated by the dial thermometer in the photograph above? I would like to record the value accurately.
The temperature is -10 °C
